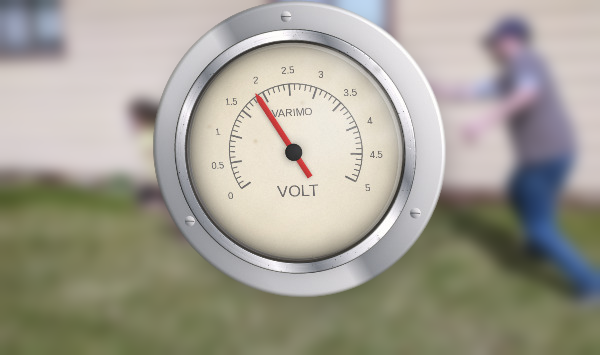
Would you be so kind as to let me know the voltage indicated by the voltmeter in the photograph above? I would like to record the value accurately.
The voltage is 1.9 V
